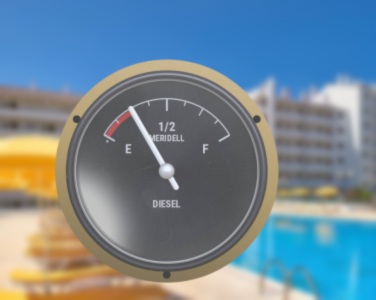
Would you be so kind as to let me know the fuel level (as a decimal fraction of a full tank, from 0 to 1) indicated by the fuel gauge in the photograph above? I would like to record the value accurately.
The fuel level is 0.25
